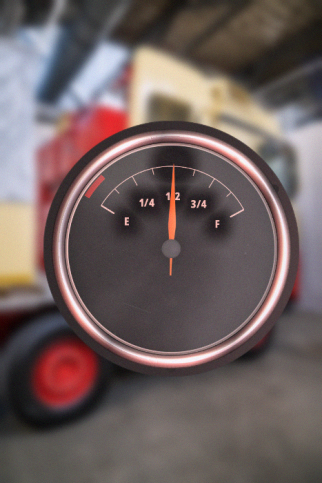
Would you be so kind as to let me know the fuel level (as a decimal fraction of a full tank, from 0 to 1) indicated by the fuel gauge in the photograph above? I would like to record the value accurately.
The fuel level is 0.5
